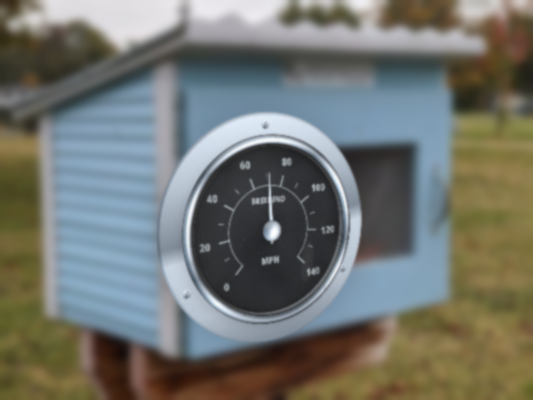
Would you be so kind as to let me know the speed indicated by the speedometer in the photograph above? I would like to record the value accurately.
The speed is 70 mph
